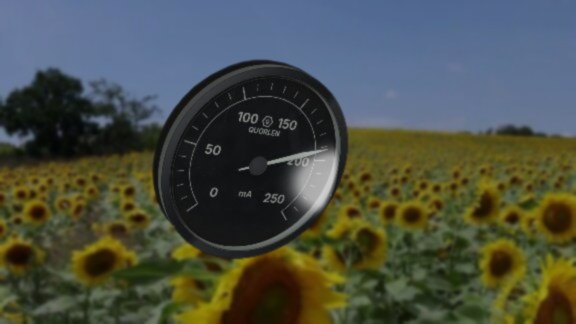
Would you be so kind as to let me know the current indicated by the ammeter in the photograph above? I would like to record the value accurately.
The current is 190 mA
